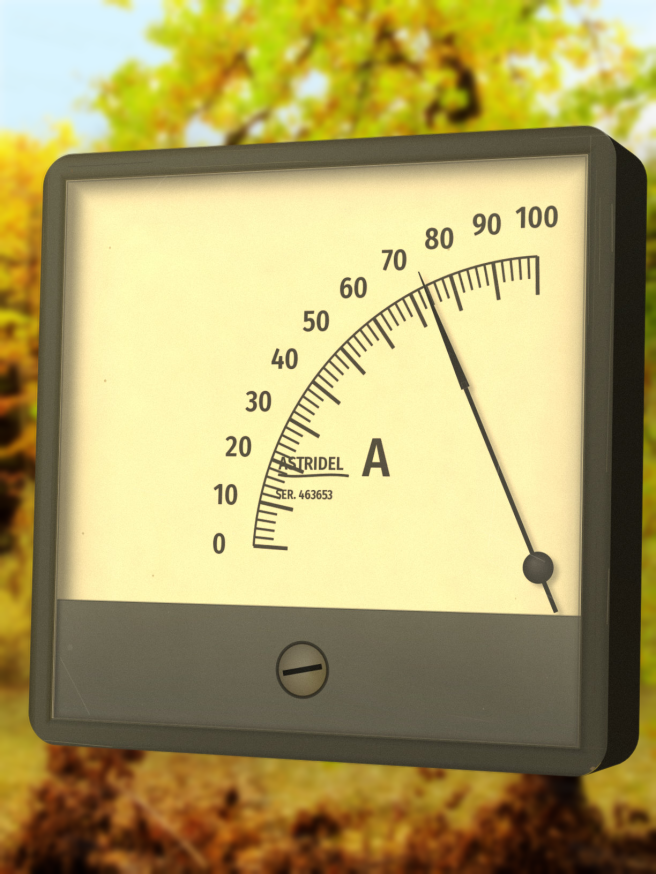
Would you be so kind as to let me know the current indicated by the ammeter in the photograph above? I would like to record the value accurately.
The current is 74 A
